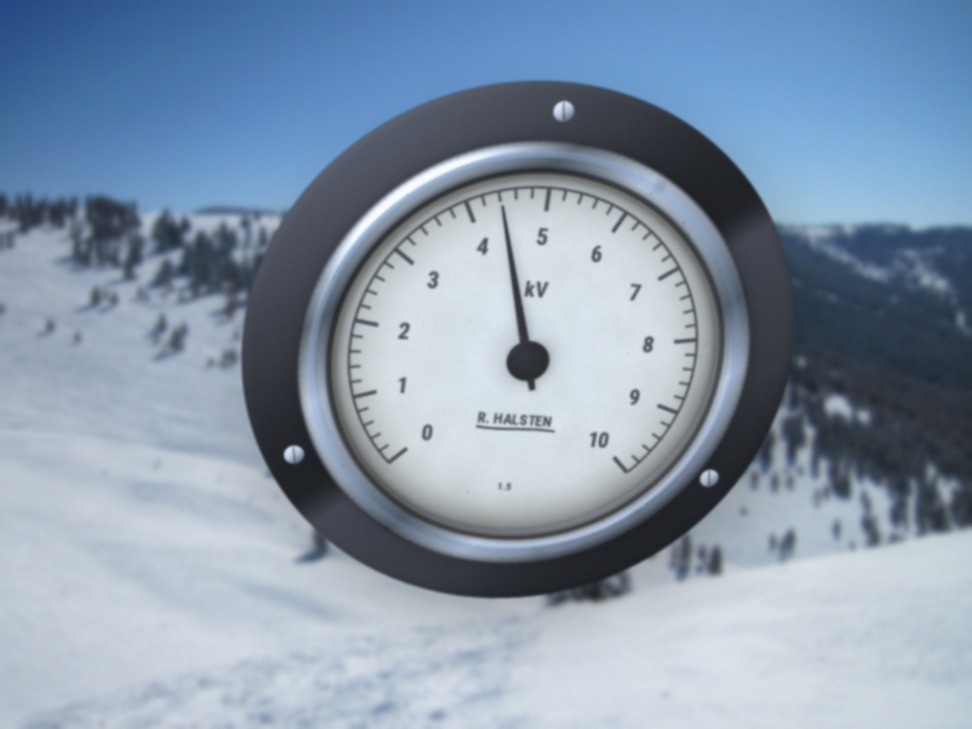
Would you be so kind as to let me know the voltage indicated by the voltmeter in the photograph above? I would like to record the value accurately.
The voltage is 4.4 kV
